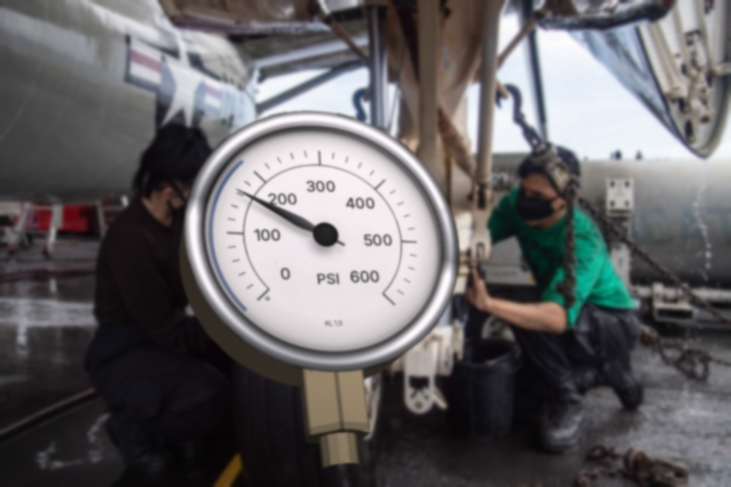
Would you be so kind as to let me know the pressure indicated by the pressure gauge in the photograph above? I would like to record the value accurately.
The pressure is 160 psi
